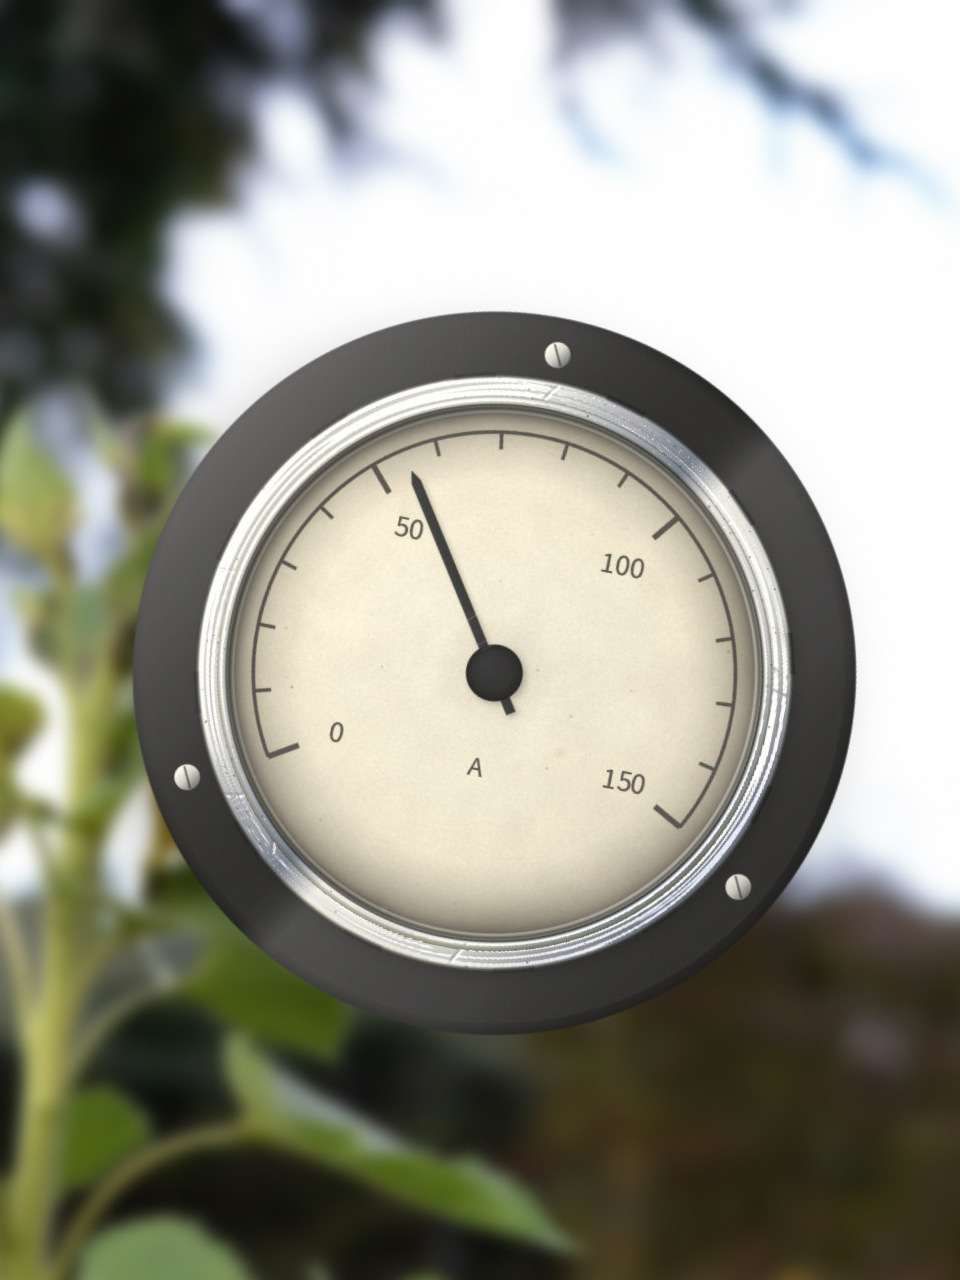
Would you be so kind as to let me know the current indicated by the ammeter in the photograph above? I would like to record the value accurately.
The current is 55 A
